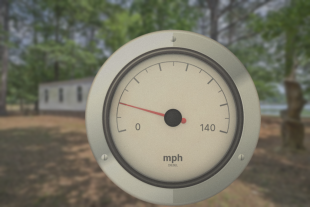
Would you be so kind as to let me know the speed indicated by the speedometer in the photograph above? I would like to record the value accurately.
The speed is 20 mph
